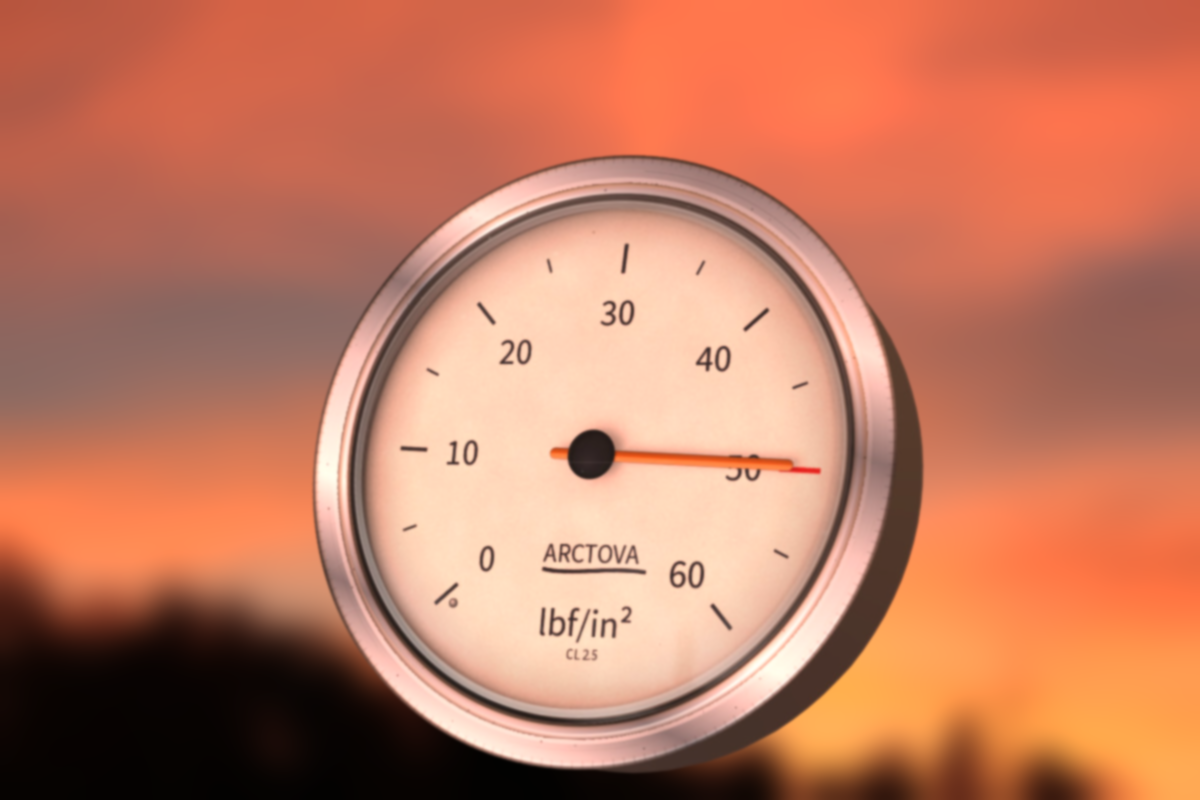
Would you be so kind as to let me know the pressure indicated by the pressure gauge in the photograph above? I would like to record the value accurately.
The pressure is 50 psi
